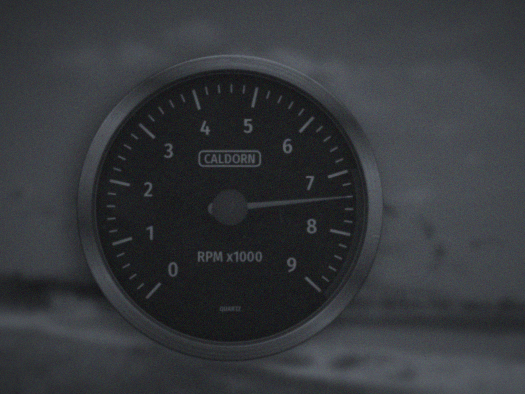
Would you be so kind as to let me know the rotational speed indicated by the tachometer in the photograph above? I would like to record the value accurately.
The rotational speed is 7400 rpm
